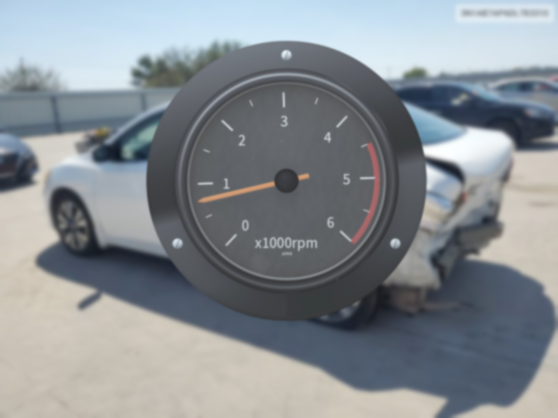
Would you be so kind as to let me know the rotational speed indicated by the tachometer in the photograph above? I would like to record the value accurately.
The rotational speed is 750 rpm
